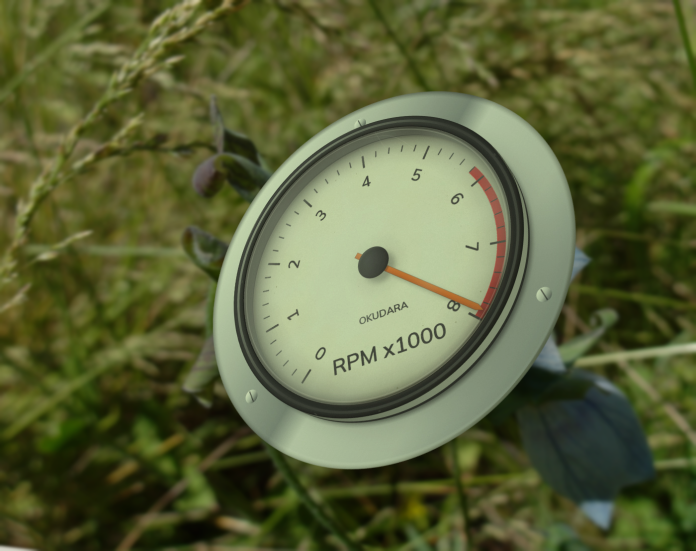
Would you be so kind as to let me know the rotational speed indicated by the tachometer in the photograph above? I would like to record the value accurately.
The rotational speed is 7900 rpm
